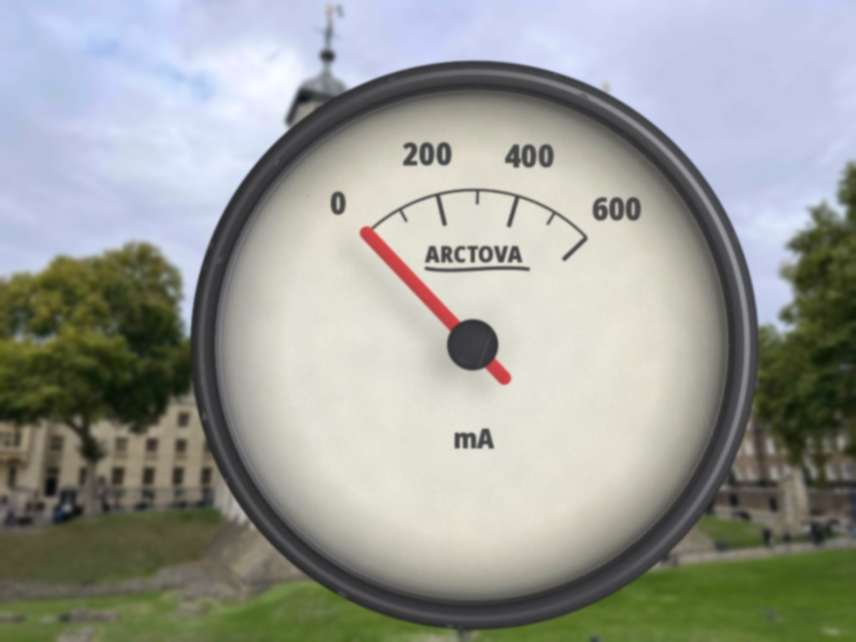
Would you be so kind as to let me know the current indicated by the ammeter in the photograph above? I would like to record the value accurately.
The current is 0 mA
